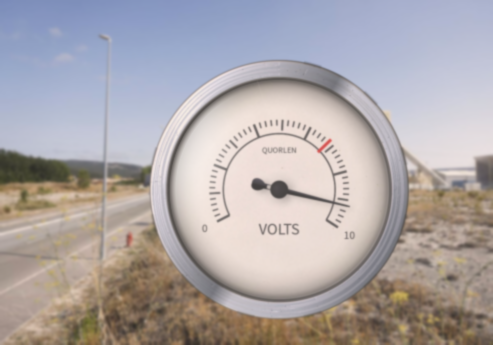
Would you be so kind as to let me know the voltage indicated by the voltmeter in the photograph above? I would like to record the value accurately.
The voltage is 9.2 V
